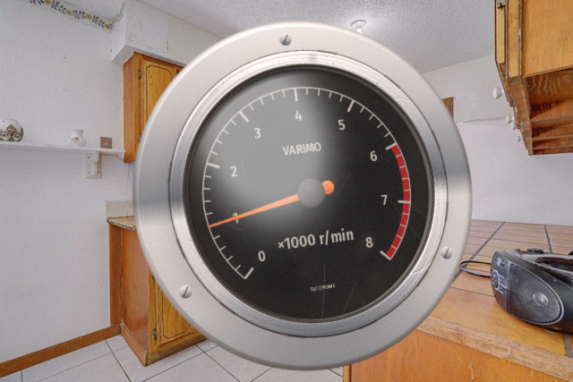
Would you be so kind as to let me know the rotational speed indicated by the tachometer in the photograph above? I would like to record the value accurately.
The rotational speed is 1000 rpm
